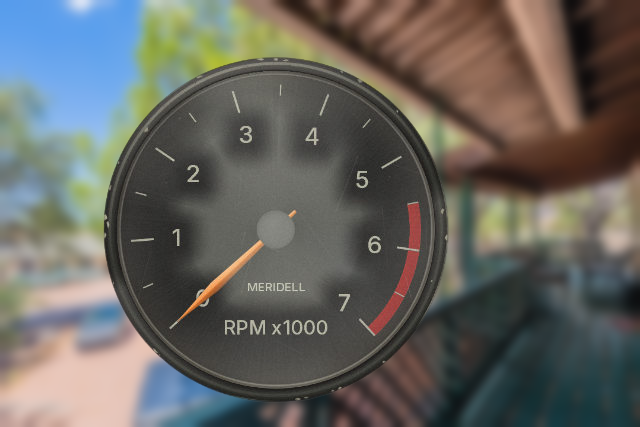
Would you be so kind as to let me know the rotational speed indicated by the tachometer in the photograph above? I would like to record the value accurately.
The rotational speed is 0 rpm
